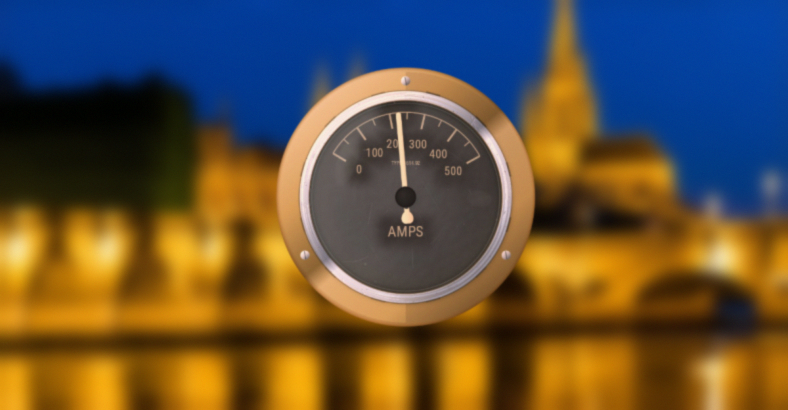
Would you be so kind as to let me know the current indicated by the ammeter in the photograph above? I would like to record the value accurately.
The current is 225 A
